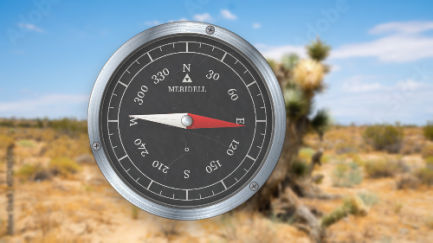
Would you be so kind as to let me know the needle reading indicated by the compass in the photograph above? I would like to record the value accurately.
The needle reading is 95 °
